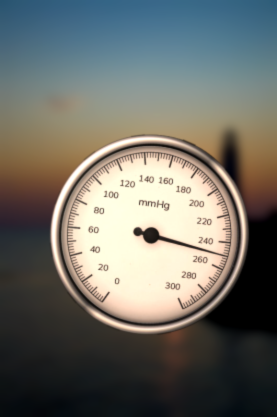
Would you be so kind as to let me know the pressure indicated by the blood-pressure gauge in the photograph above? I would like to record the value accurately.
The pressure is 250 mmHg
